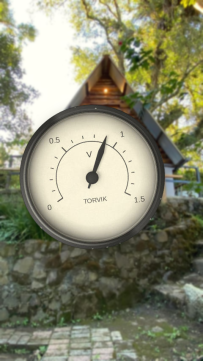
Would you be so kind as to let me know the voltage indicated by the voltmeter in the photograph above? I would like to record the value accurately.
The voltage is 0.9 V
